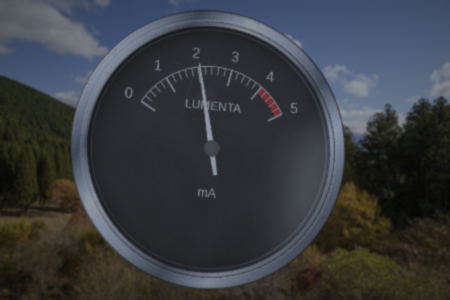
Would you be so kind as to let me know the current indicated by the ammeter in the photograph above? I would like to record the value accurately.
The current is 2 mA
